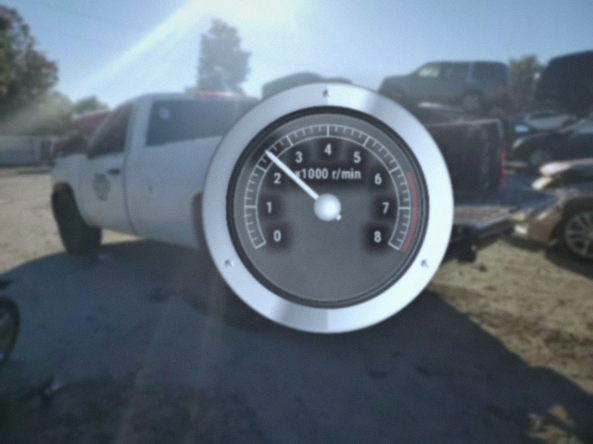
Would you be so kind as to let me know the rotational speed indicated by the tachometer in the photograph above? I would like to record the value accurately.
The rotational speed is 2400 rpm
